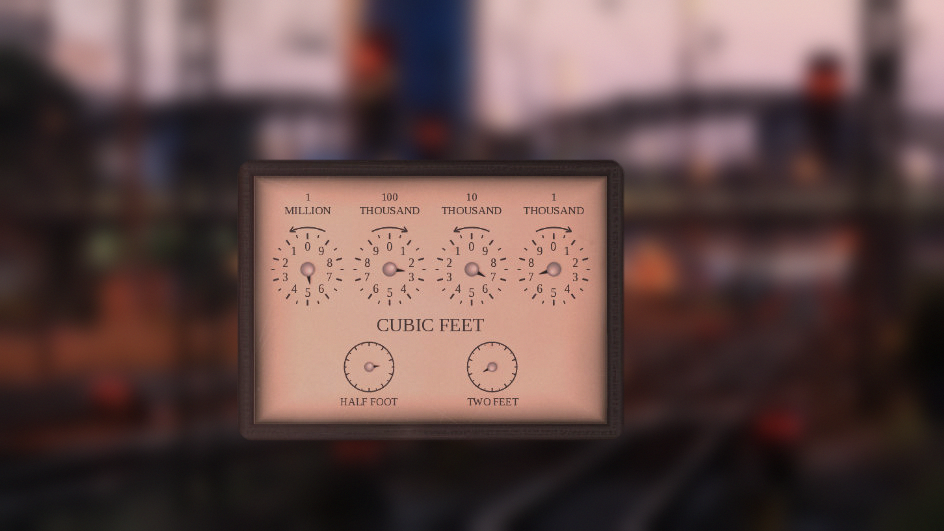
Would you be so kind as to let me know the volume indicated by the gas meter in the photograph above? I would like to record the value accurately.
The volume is 526700 ft³
